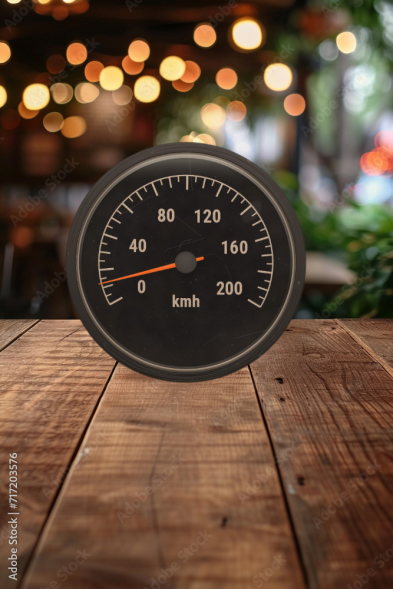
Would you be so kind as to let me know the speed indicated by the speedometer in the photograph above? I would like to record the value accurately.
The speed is 12.5 km/h
